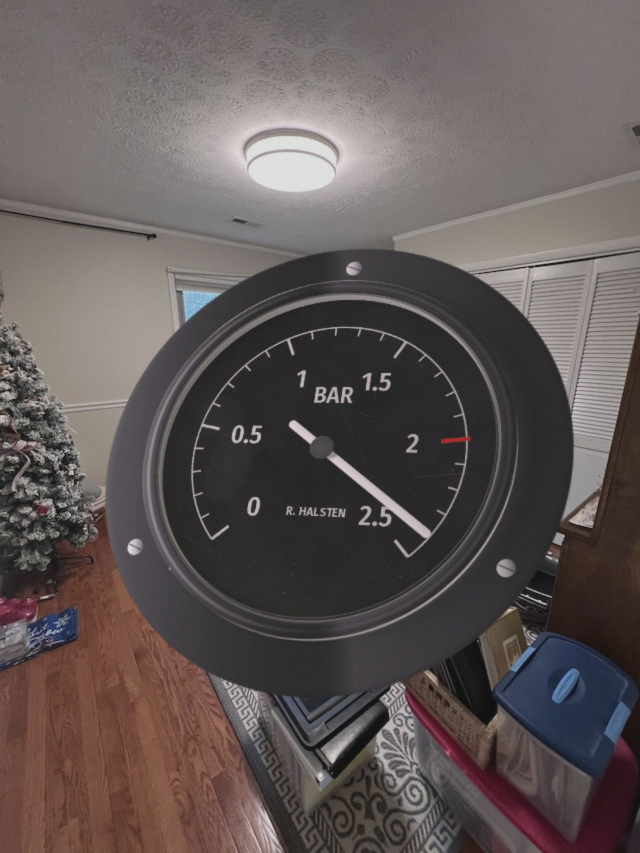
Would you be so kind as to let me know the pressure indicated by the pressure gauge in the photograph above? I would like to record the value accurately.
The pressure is 2.4 bar
